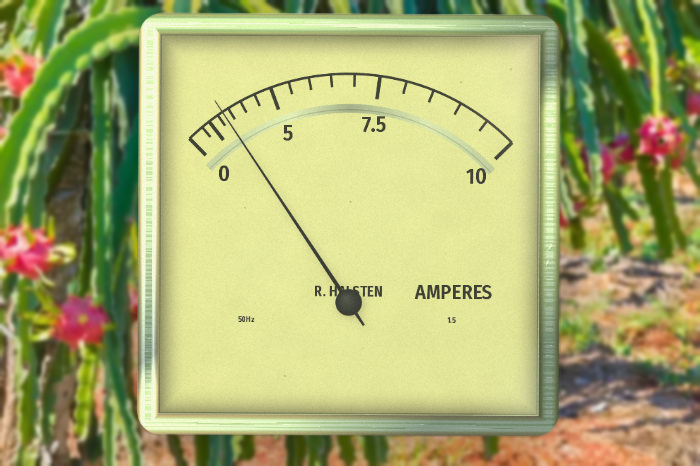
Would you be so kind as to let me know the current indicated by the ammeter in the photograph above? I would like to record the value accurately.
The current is 3.25 A
